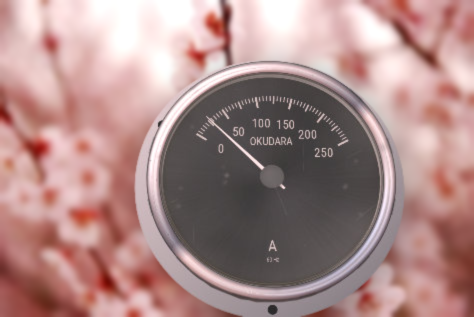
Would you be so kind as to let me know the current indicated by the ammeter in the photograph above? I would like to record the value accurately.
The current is 25 A
